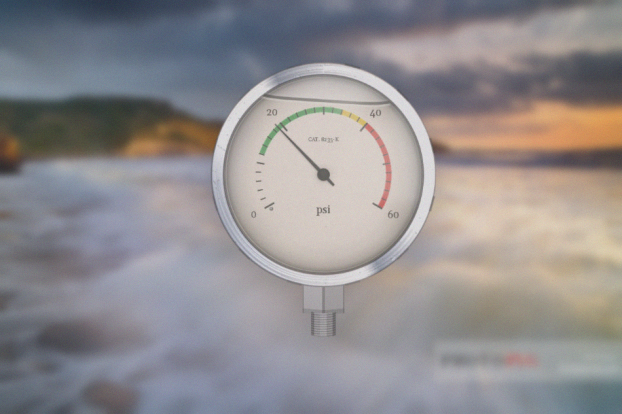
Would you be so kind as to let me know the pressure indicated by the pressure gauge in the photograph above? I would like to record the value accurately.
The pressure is 19 psi
